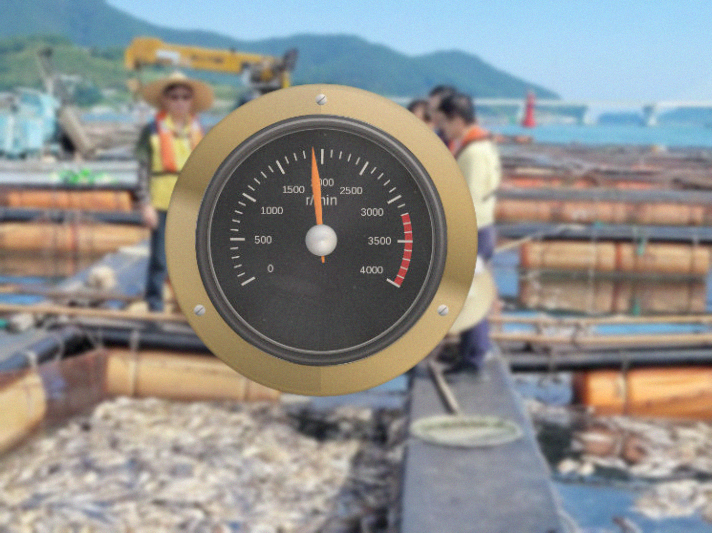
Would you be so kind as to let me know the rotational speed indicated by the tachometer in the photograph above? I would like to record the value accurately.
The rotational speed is 1900 rpm
